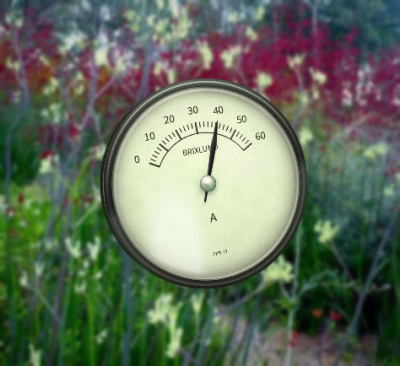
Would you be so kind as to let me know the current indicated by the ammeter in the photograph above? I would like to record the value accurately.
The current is 40 A
